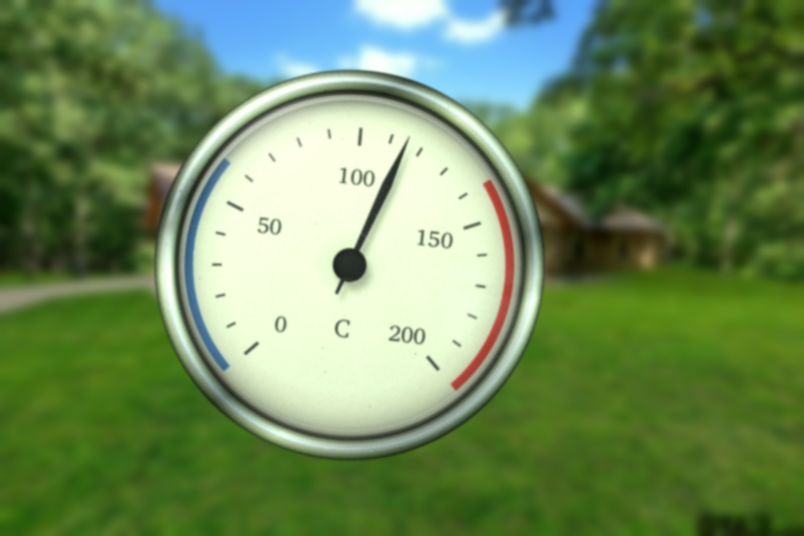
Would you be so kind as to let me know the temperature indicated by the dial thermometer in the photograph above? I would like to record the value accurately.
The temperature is 115 °C
